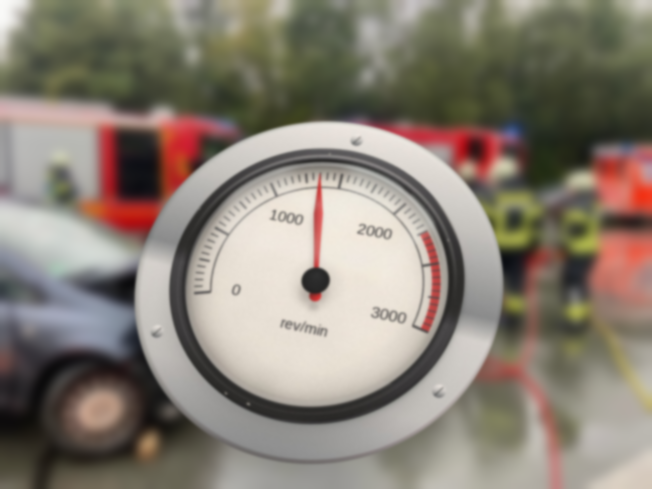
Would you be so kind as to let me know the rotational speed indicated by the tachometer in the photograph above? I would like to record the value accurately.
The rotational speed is 1350 rpm
